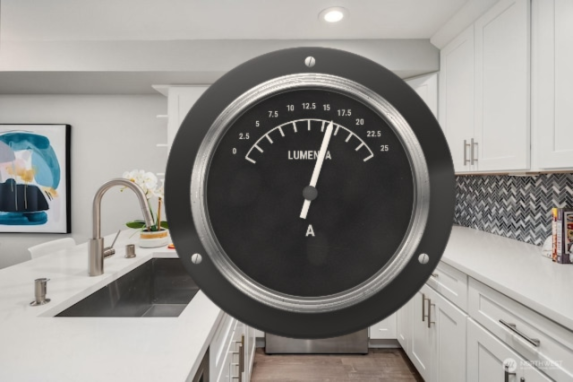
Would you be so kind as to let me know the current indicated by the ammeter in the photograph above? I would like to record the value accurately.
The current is 16.25 A
